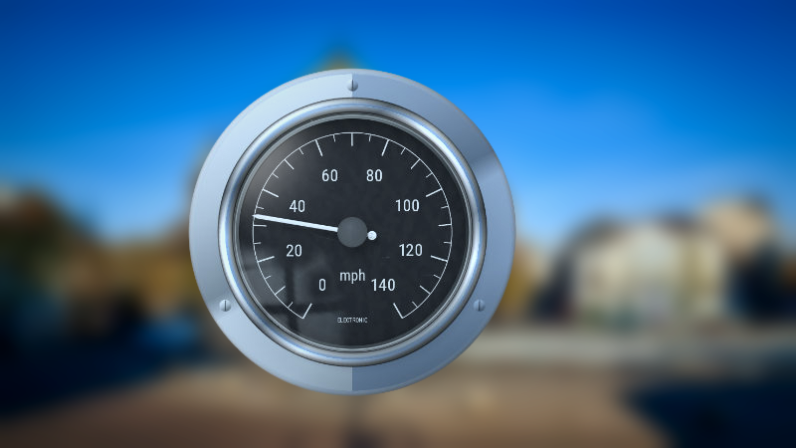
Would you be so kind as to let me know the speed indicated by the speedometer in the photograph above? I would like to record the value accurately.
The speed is 32.5 mph
